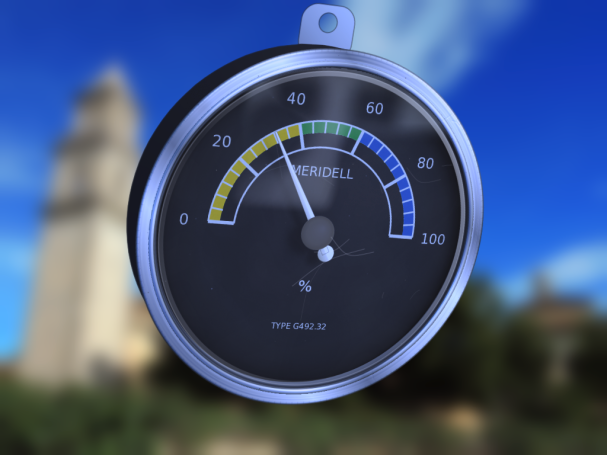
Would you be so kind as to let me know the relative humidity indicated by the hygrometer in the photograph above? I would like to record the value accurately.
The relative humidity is 32 %
